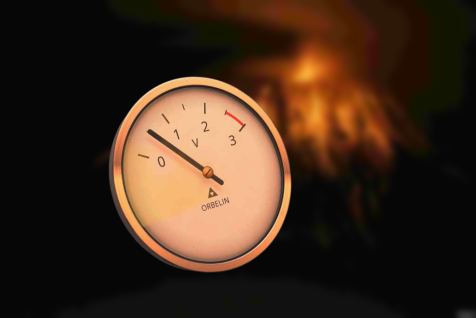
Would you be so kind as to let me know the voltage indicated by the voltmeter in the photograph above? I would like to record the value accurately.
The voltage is 0.5 V
